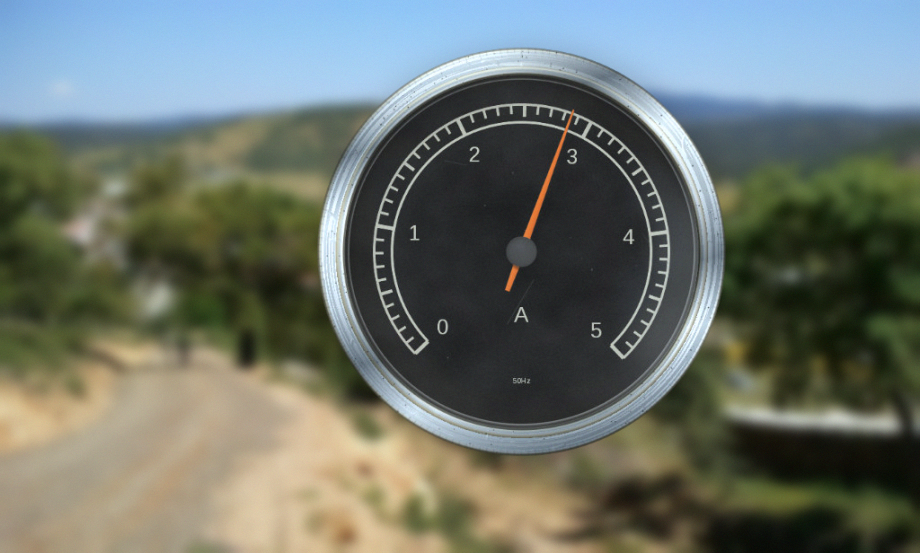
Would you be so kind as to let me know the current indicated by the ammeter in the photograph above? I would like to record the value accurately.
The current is 2.85 A
